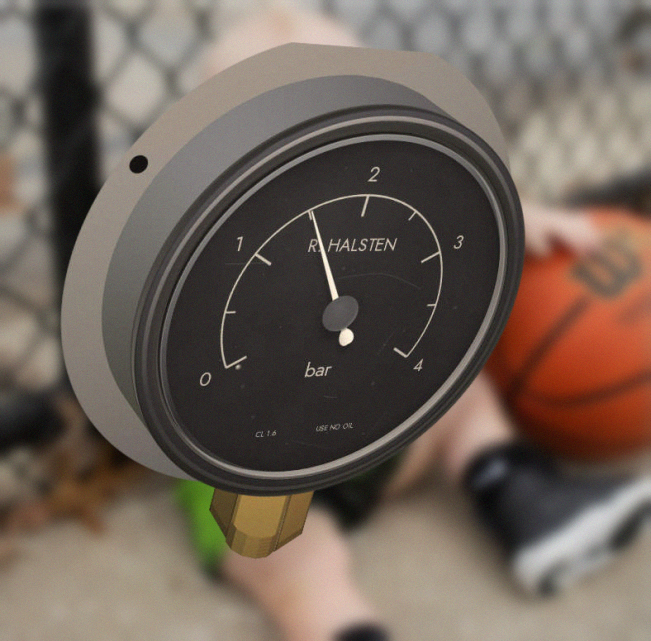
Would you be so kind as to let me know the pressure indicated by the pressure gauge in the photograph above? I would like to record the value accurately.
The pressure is 1.5 bar
